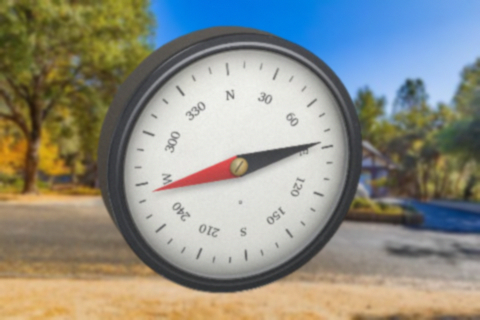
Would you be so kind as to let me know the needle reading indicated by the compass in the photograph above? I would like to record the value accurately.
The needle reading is 265 °
